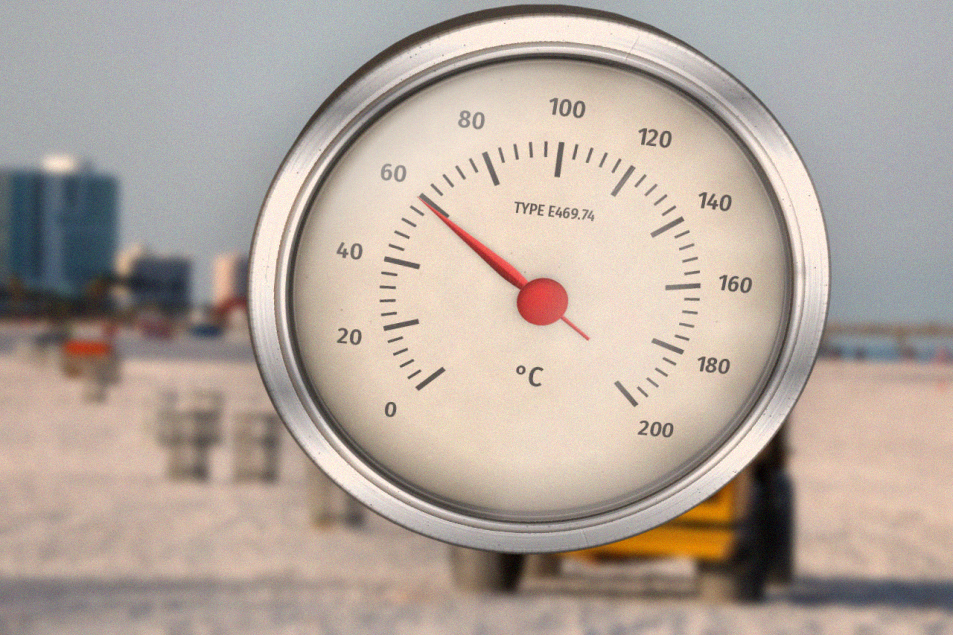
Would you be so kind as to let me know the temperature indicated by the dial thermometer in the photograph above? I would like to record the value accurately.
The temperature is 60 °C
